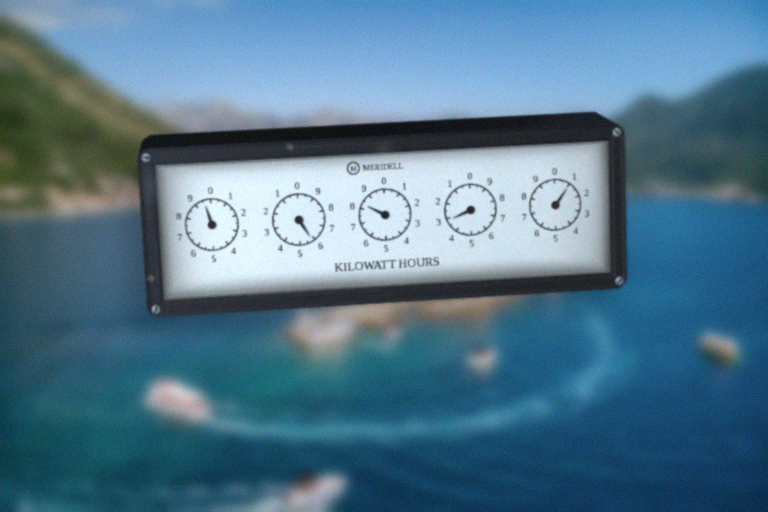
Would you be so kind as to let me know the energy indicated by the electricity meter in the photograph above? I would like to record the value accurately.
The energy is 95831 kWh
